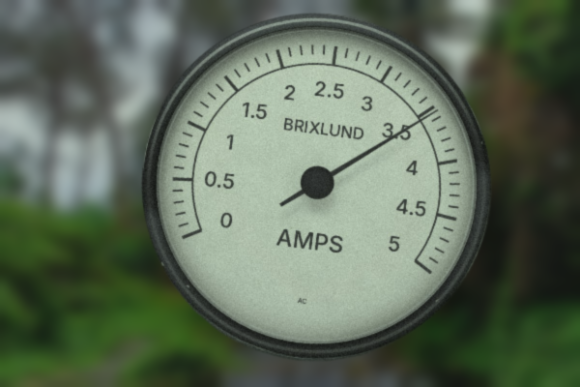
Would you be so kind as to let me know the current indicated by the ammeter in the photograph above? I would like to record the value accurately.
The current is 3.55 A
